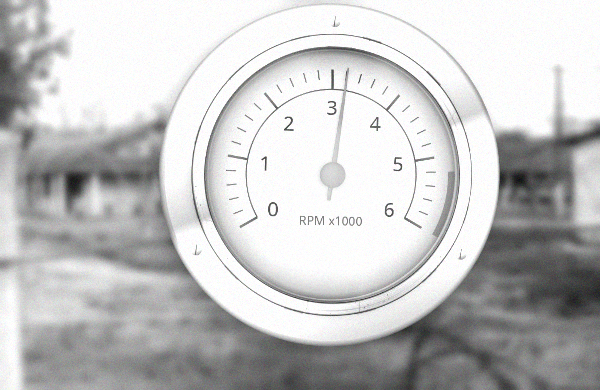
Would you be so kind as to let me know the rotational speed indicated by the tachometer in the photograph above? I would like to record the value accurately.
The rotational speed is 3200 rpm
